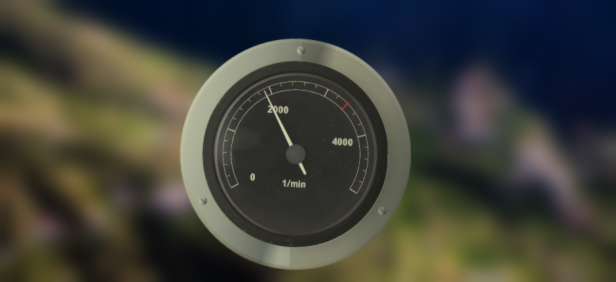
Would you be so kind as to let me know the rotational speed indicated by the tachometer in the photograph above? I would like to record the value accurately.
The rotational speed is 1900 rpm
